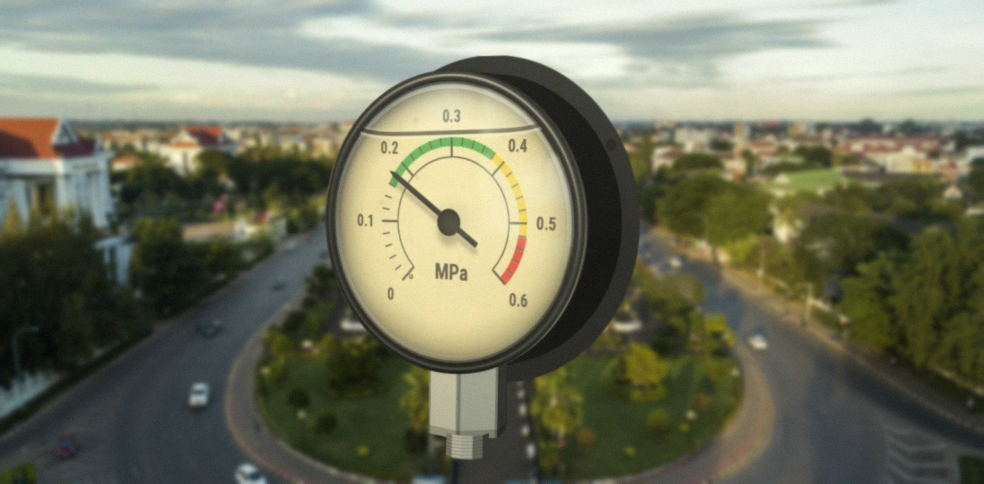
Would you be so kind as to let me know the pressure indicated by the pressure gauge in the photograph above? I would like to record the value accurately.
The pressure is 0.18 MPa
